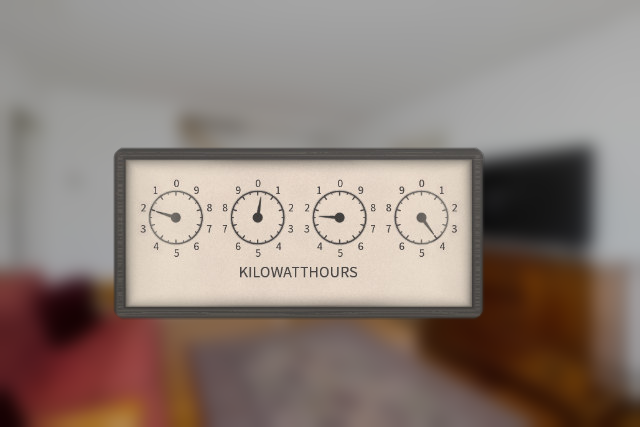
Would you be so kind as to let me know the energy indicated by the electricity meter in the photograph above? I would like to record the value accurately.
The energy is 2024 kWh
